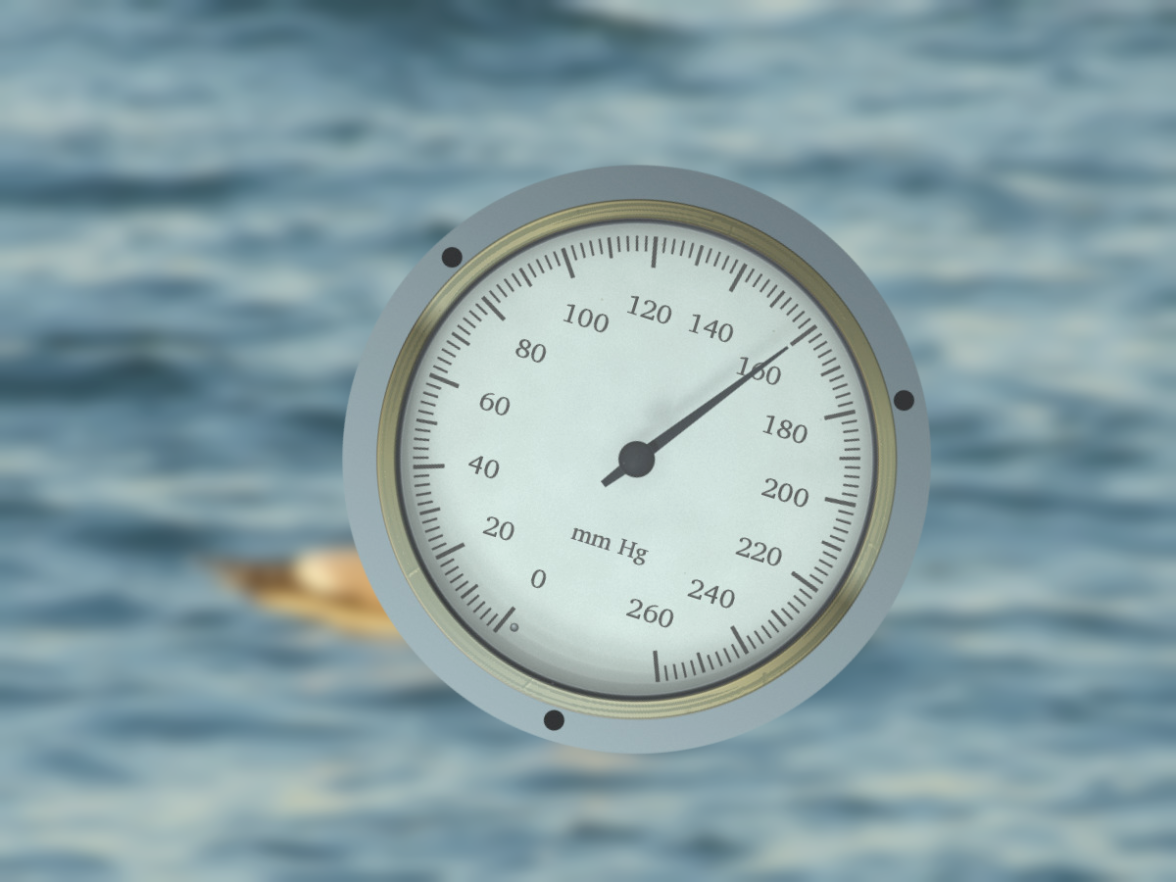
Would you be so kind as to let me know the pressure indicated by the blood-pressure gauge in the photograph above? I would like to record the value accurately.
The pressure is 160 mmHg
